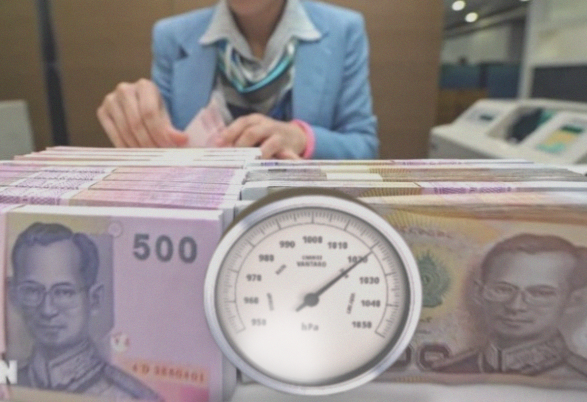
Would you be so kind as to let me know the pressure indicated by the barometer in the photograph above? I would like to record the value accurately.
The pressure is 1020 hPa
